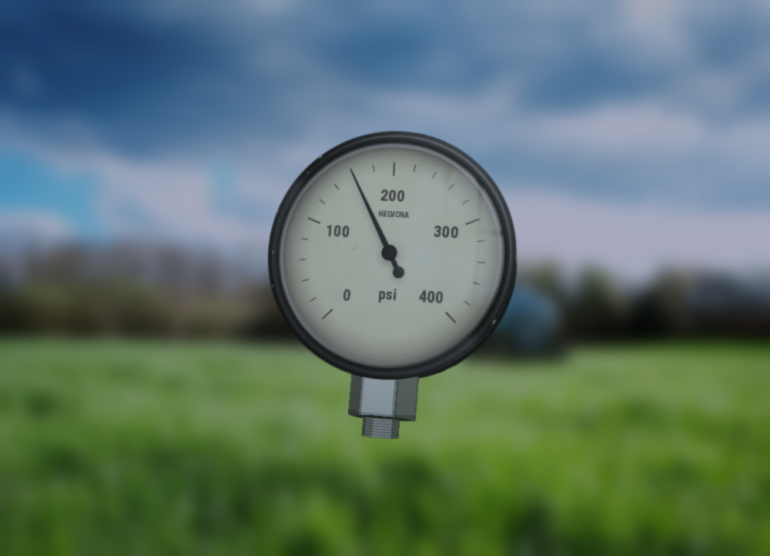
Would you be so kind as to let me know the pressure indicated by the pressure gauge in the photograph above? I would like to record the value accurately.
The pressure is 160 psi
